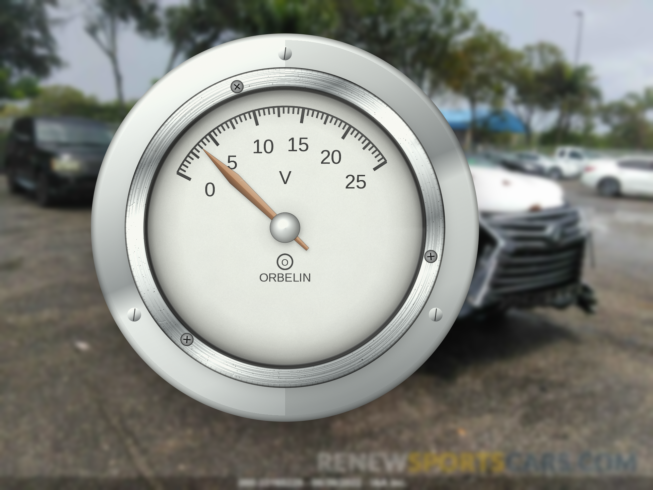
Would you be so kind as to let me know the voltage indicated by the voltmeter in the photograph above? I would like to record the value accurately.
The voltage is 3.5 V
